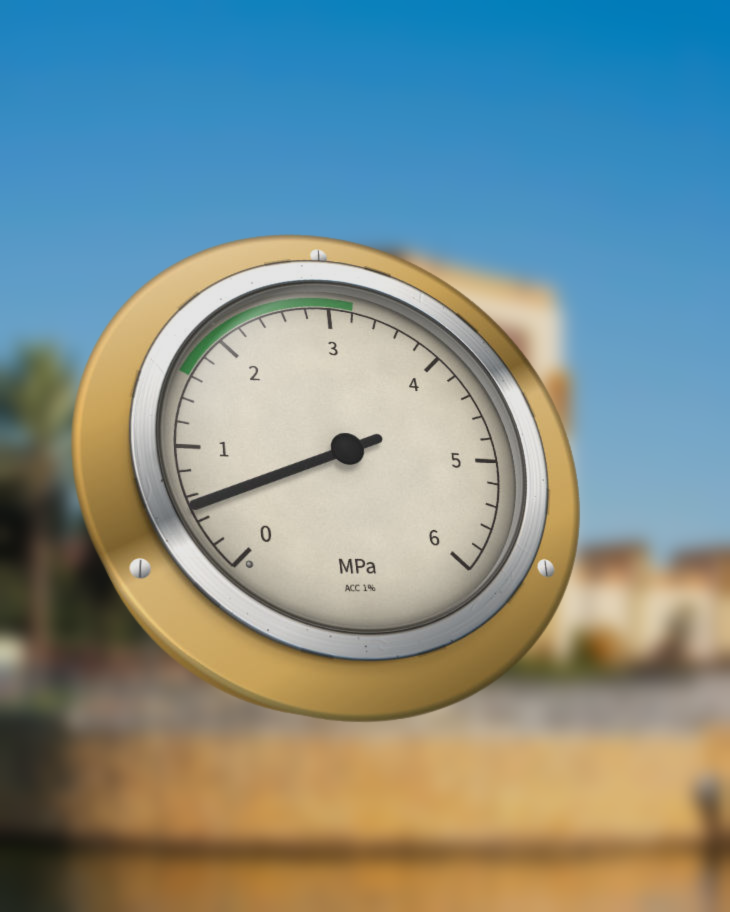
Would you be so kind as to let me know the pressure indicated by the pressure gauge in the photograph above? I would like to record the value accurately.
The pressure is 0.5 MPa
